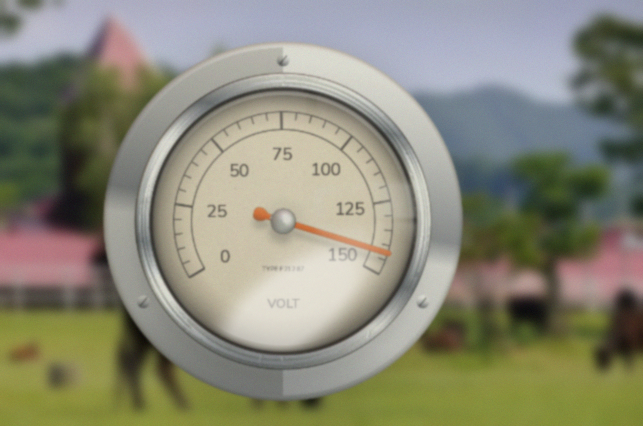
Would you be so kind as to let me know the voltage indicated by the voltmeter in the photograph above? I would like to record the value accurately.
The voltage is 142.5 V
